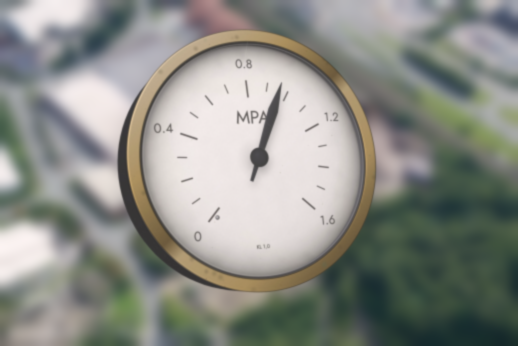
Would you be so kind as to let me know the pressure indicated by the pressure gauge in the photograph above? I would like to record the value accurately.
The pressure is 0.95 MPa
